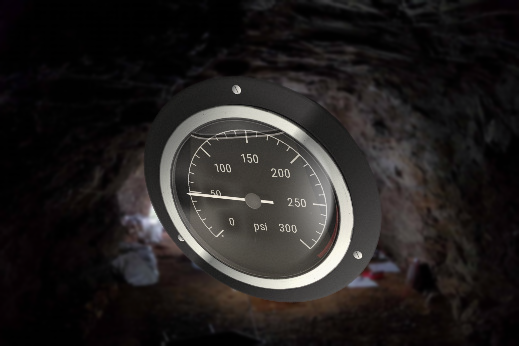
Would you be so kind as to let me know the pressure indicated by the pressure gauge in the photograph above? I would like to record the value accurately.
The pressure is 50 psi
